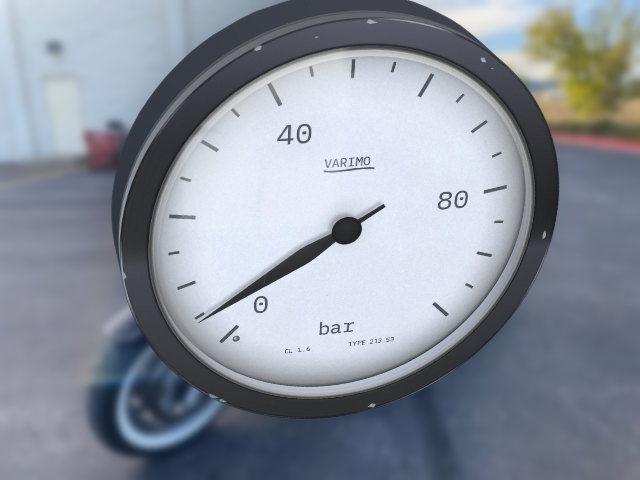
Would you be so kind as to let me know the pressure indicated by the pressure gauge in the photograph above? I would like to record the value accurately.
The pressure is 5 bar
